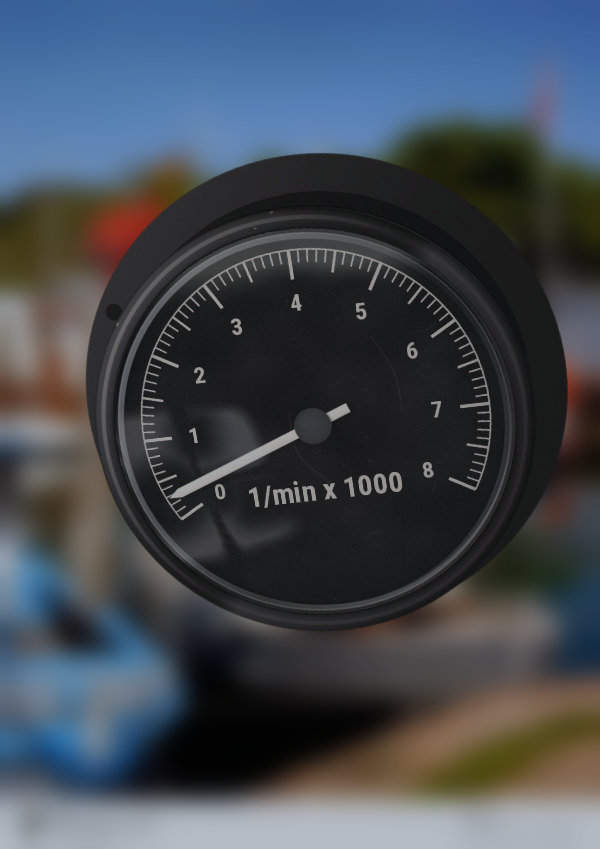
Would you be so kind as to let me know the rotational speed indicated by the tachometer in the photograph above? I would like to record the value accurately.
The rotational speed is 300 rpm
